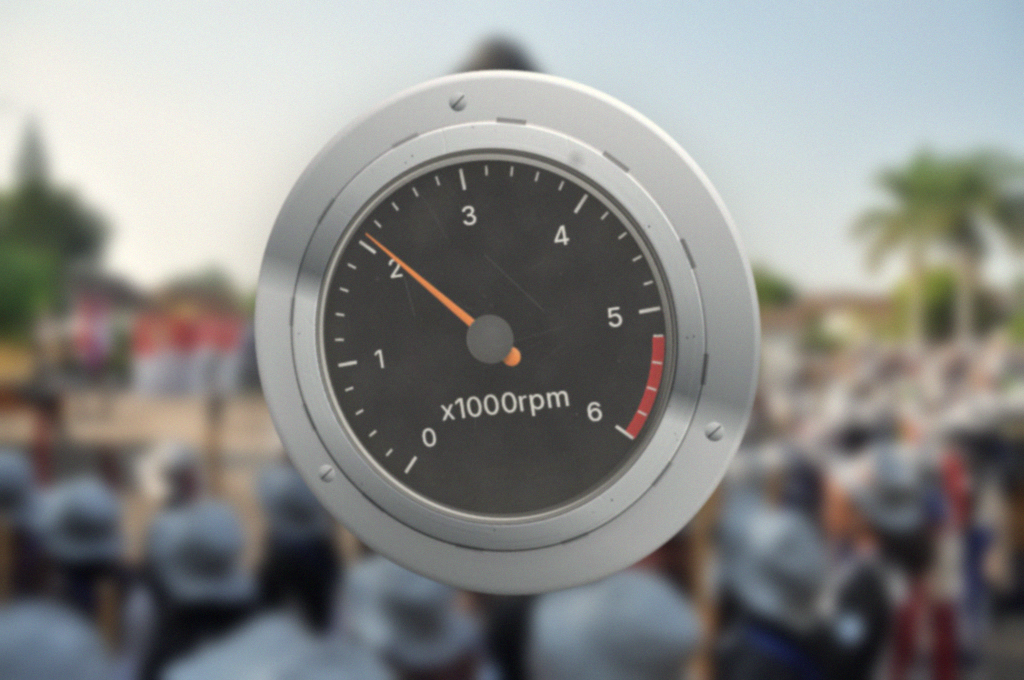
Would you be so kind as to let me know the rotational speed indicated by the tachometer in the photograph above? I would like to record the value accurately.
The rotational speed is 2100 rpm
